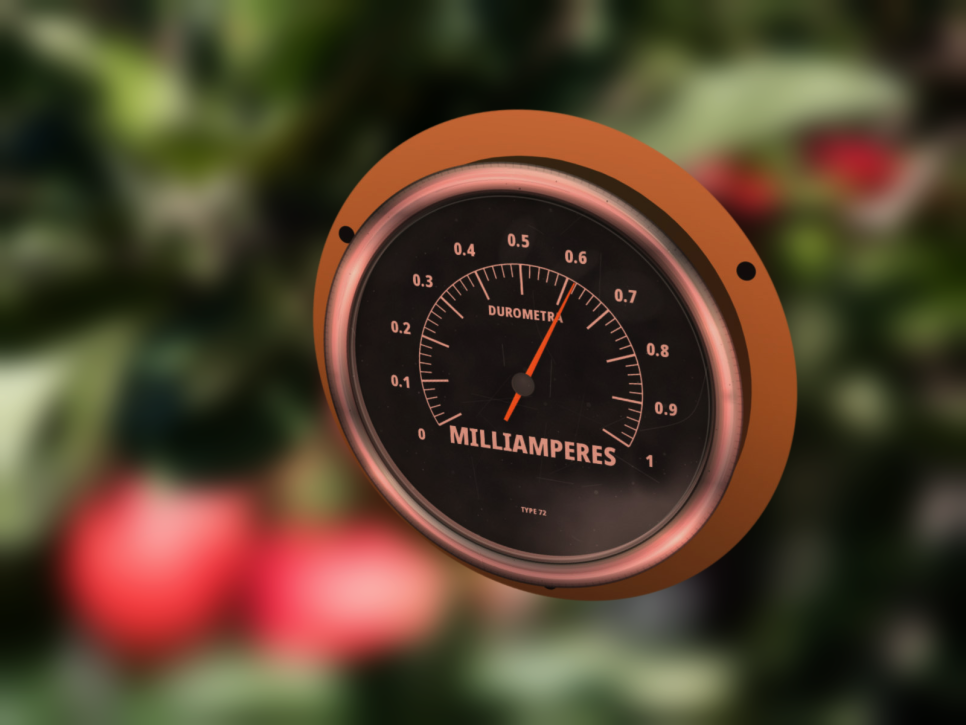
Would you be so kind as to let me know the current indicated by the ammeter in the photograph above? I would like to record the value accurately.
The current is 0.62 mA
